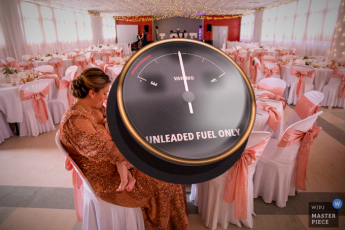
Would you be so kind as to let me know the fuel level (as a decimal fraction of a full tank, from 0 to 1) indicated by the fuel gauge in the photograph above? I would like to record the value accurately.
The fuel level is 0.5
